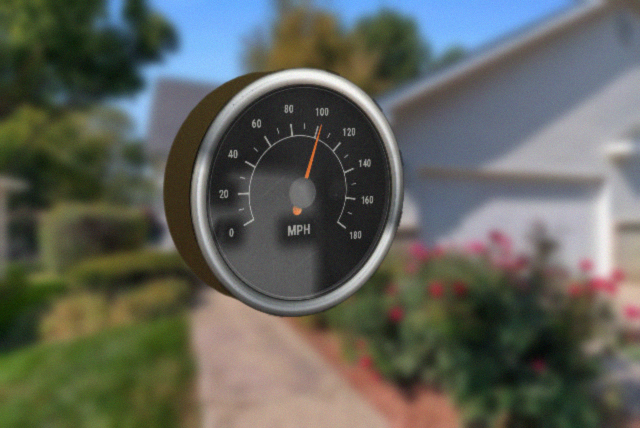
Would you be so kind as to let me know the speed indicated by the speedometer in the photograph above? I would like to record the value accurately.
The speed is 100 mph
